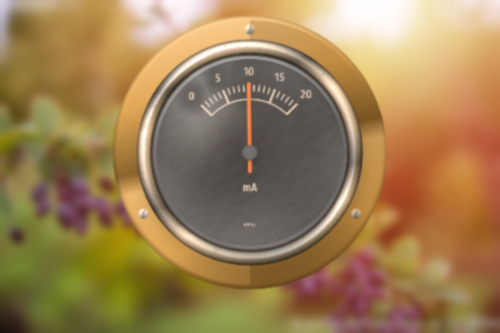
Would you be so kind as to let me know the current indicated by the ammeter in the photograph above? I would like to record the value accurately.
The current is 10 mA
